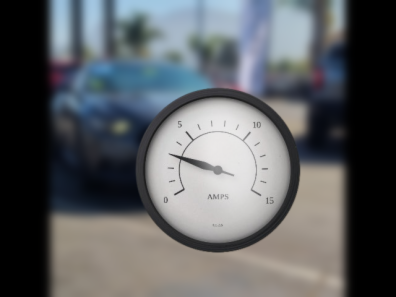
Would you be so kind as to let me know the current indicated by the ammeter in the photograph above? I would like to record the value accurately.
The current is 3 A
